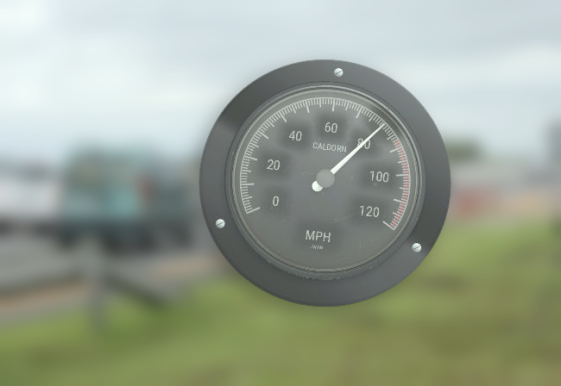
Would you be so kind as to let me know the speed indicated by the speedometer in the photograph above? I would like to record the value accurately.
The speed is 80 mph
